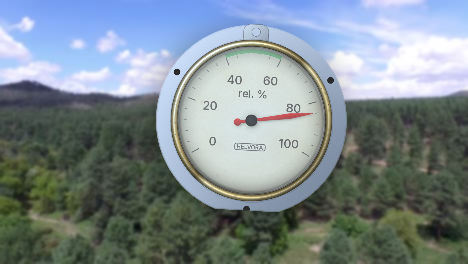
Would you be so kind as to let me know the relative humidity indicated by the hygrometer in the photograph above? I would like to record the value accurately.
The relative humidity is 84 %
